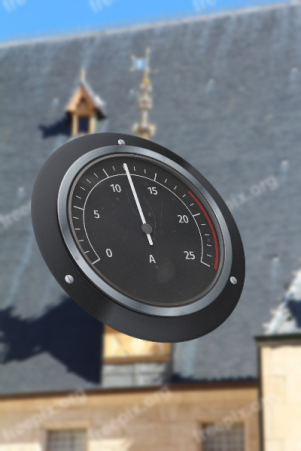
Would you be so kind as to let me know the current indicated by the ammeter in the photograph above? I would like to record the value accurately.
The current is 12 A
